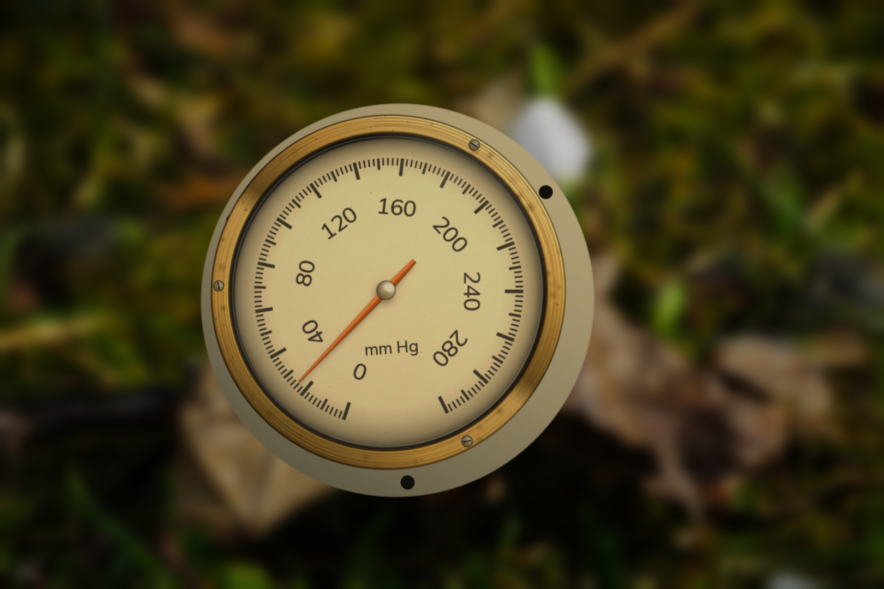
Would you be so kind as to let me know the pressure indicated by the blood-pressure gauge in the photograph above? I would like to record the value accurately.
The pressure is 24 mmHg
